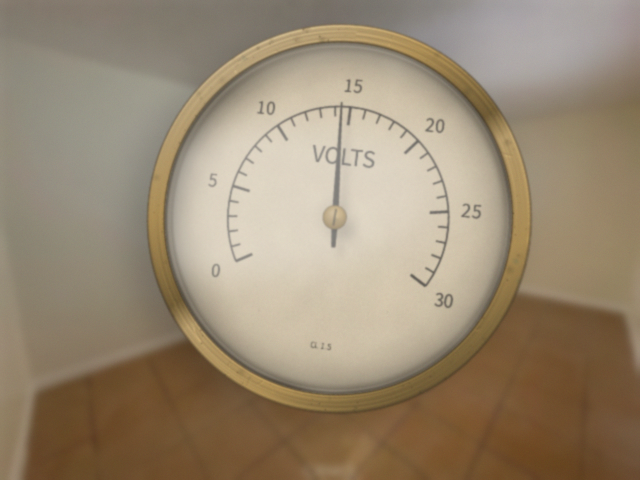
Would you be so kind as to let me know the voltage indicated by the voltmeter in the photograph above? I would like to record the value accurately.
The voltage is 14.5 V
